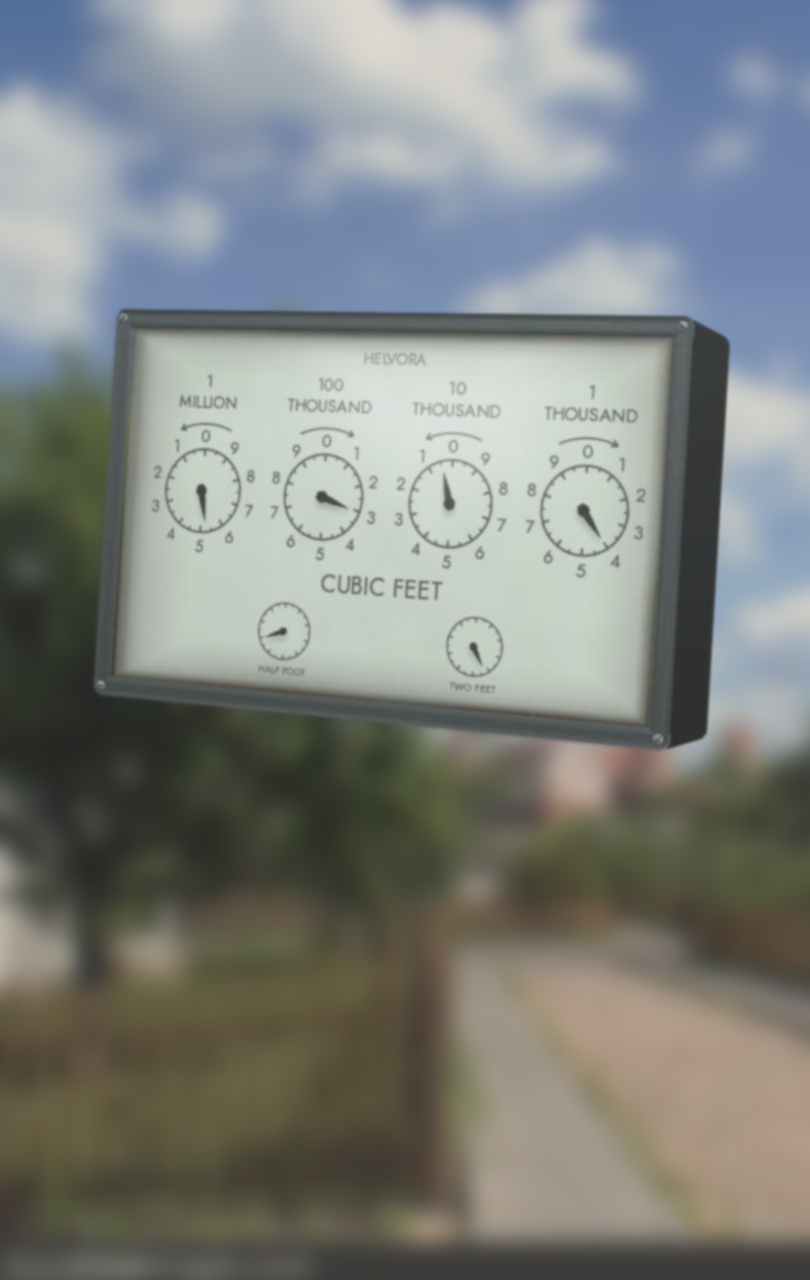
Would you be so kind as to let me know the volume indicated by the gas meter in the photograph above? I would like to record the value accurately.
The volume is 530400 ft³
